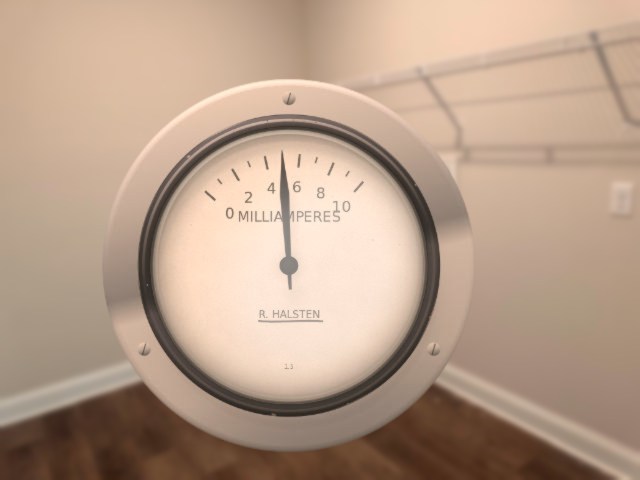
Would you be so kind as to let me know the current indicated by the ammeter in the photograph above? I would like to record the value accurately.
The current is 5 mA
